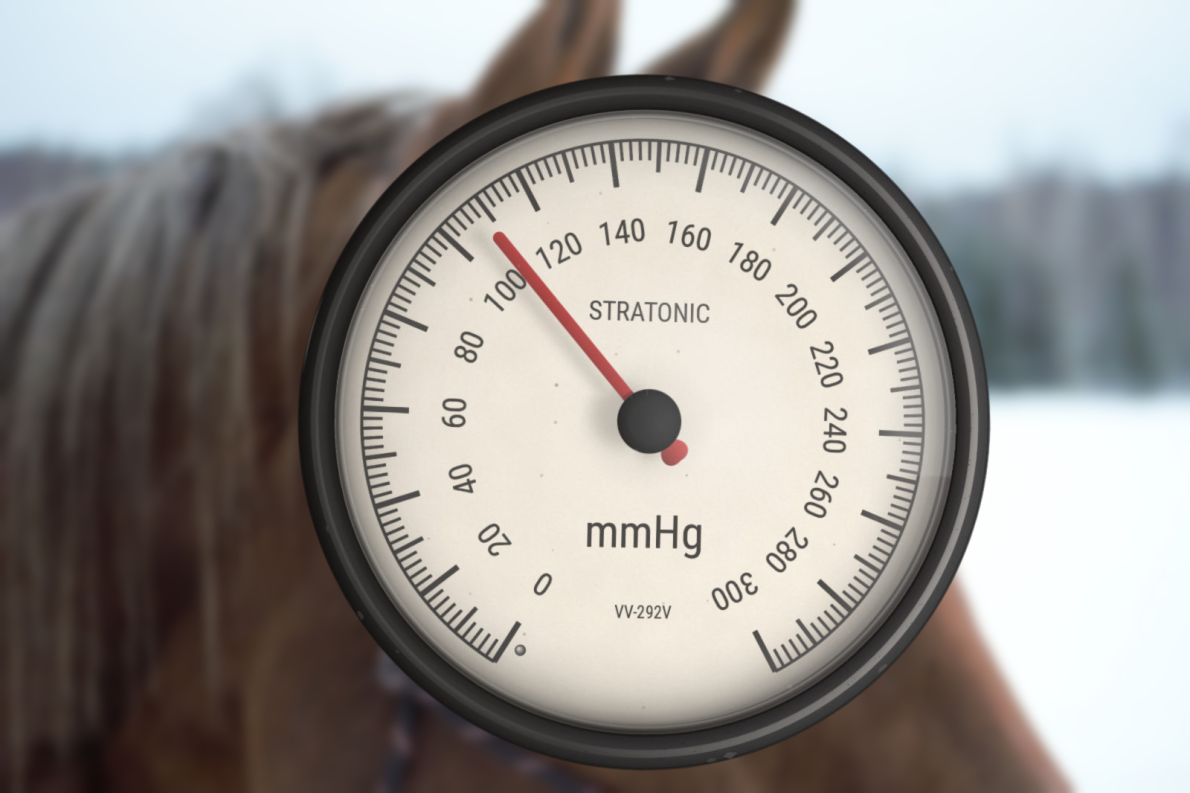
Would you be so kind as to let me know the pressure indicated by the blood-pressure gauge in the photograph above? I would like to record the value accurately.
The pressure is 108 mmHg
